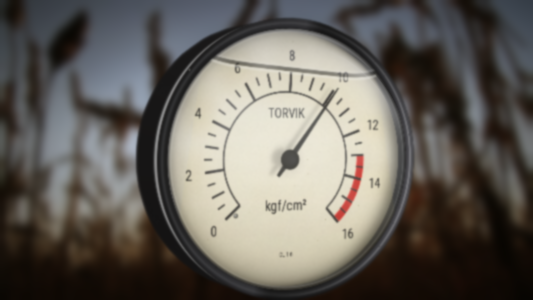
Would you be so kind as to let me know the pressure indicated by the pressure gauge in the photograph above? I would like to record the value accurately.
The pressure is 10 kg/cm²
